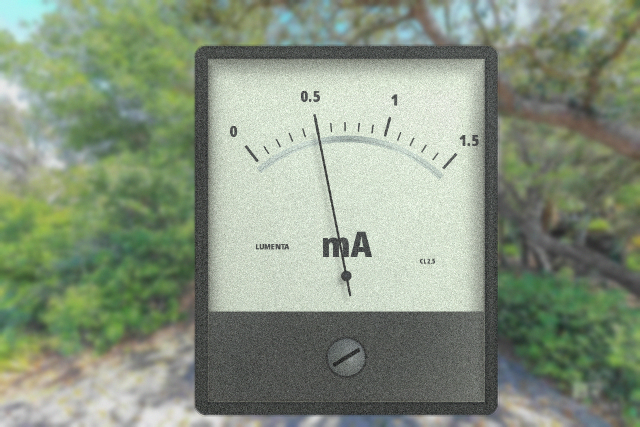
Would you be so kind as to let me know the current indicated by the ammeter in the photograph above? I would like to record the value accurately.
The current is 0.5 mA
